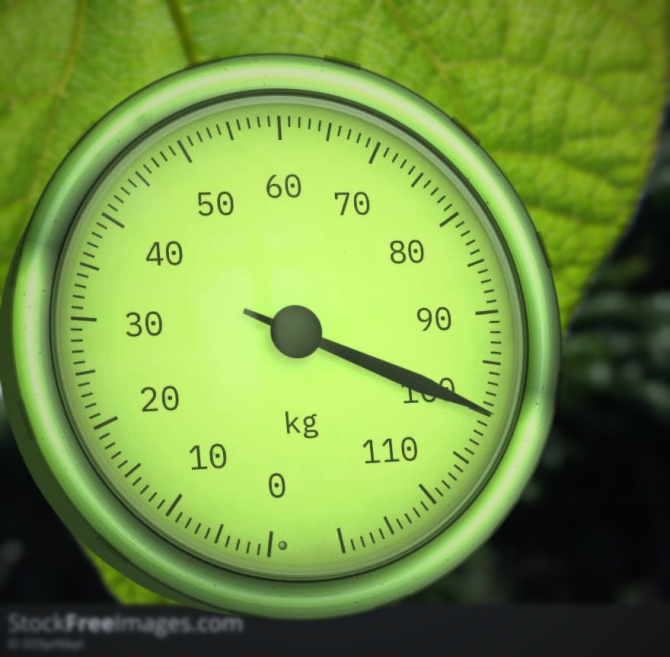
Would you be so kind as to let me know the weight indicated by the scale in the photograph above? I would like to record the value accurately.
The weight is 100 kg
